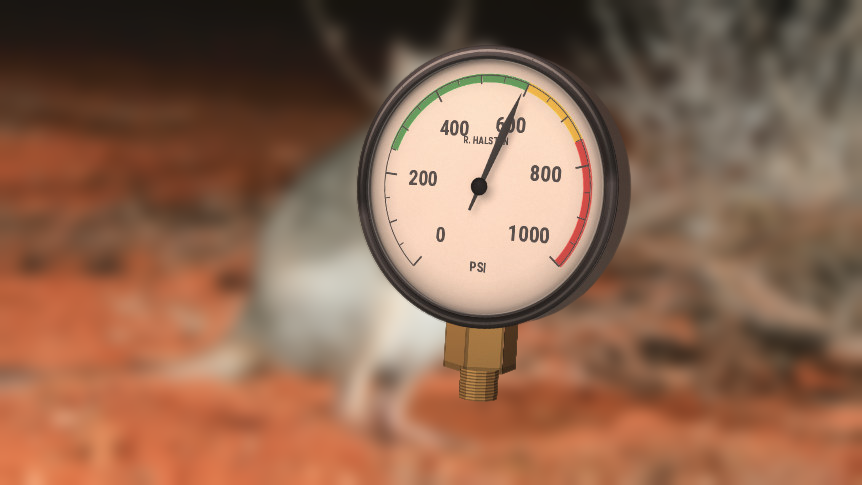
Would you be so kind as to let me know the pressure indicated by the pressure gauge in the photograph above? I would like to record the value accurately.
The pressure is 600 psi
